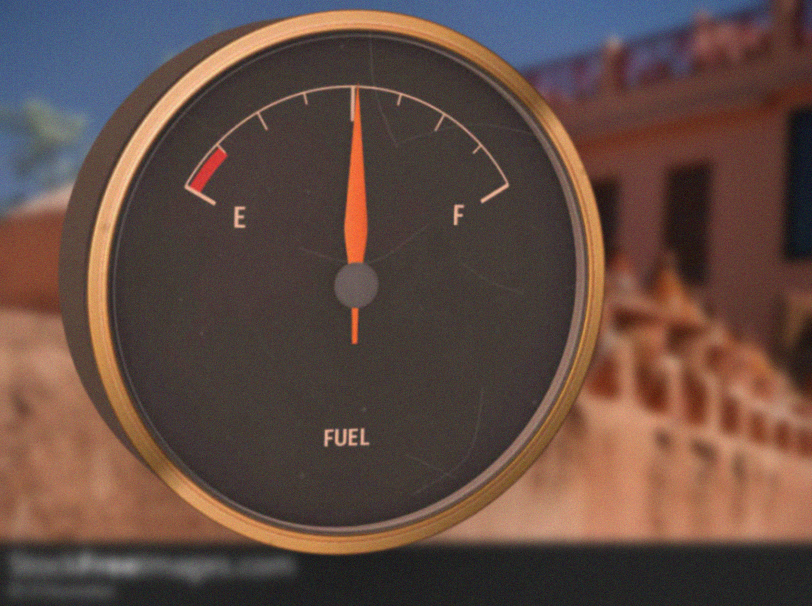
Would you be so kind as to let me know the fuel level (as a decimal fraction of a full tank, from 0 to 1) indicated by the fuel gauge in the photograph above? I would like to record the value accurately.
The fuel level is 0.5
